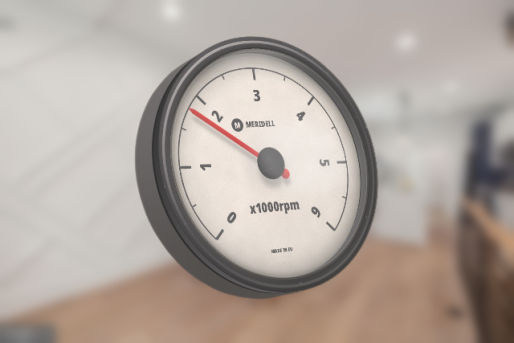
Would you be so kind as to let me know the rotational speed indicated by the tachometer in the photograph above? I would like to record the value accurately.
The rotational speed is 1750 rpm
